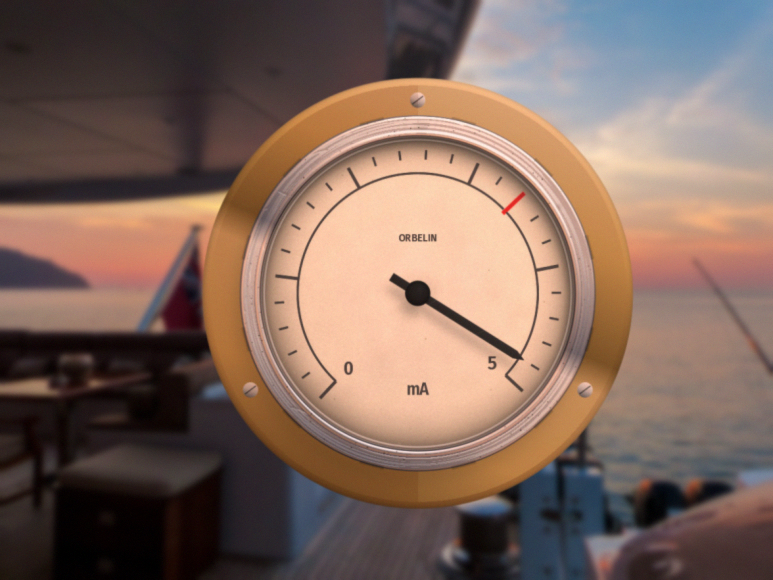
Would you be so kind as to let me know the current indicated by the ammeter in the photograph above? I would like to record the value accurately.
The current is 4.8 mA
